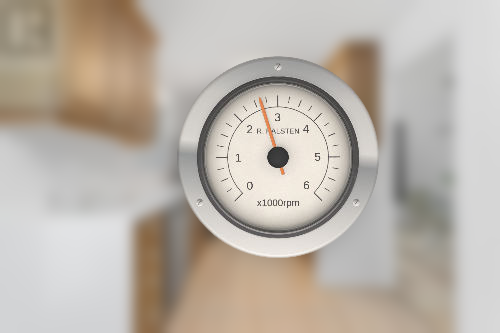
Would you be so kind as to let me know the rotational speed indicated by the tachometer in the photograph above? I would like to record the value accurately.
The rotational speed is 2625 rpm
